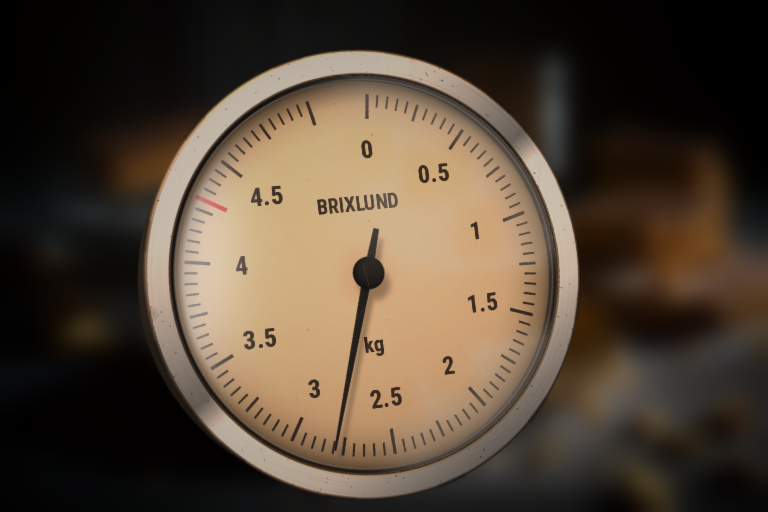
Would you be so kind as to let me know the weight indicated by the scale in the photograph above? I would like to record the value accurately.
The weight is 2.8 kg
